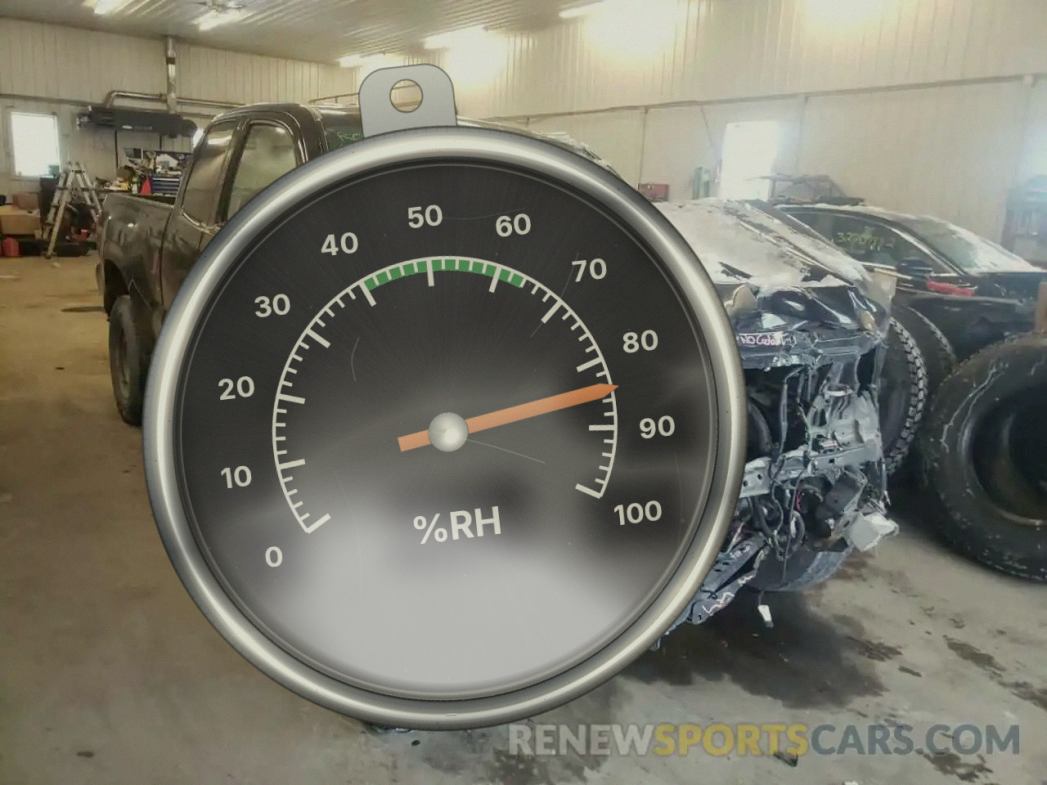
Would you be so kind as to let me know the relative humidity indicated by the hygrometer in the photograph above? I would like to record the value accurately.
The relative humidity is 84 %
